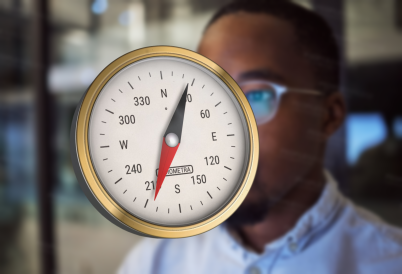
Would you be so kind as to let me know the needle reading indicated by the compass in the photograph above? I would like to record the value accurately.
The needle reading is 205 °
